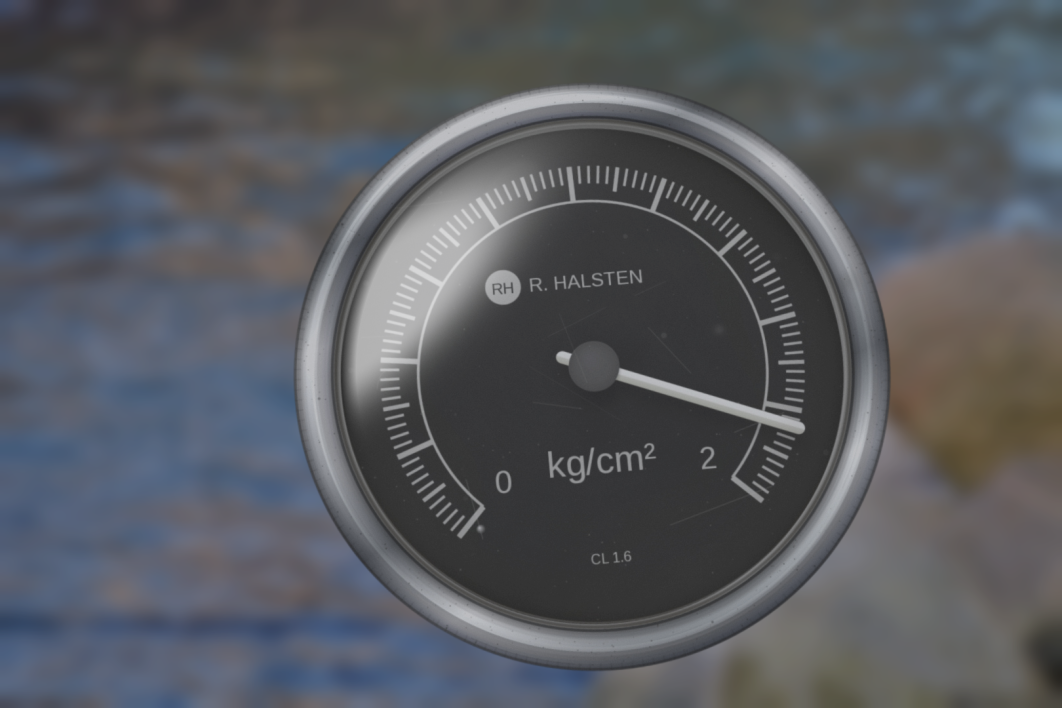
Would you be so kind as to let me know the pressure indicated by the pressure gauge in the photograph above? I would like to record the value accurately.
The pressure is 1.84 kg/cm²
